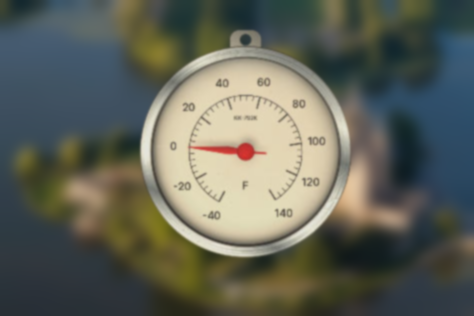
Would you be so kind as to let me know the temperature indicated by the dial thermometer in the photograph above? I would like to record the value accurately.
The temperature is 0 °F
